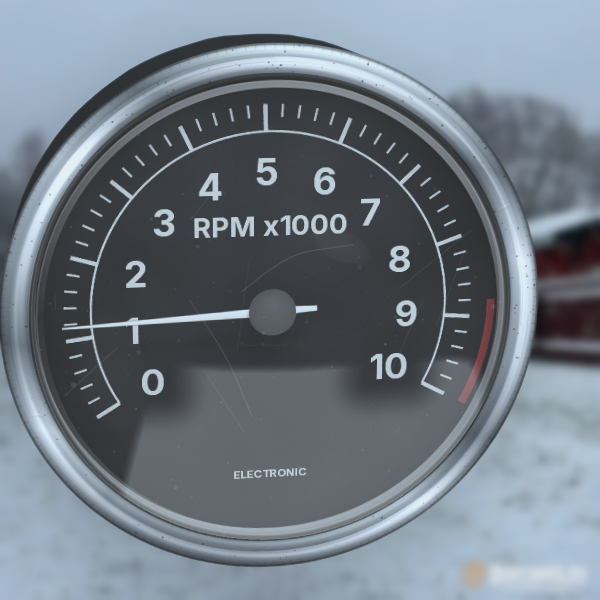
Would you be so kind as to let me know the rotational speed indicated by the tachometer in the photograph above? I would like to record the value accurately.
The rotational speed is 1200 rpm
